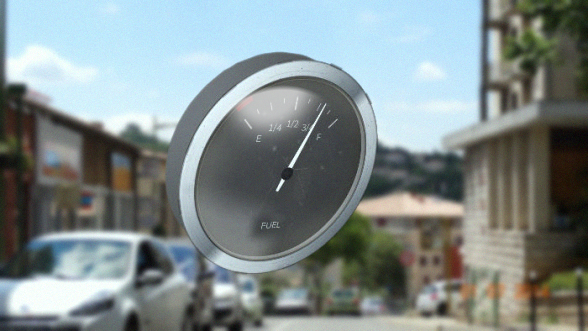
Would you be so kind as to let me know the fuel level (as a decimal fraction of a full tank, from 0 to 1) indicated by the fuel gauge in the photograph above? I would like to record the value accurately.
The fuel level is 0.75
